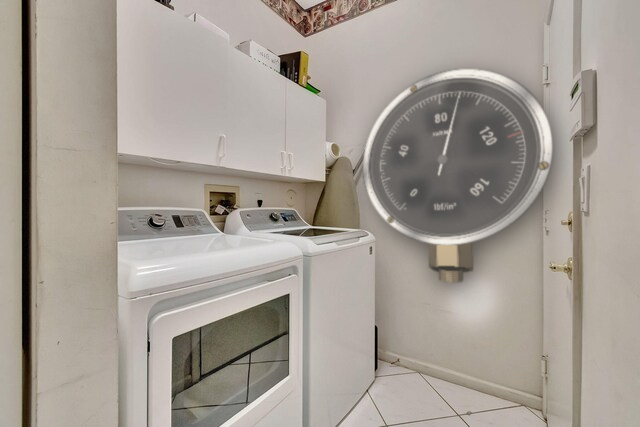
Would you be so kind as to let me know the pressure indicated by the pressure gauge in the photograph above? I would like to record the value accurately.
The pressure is 90 psi
